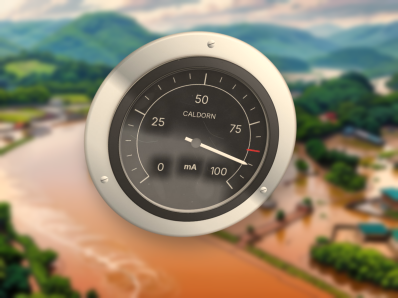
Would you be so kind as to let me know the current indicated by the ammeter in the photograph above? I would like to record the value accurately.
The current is 90 mA
